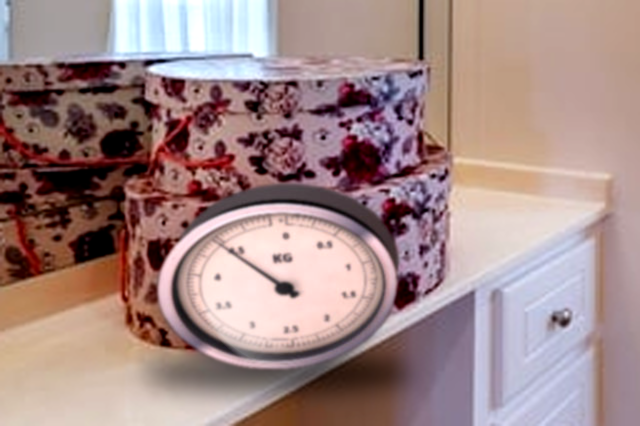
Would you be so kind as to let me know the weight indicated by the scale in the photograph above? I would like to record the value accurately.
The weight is 4.5 kg
